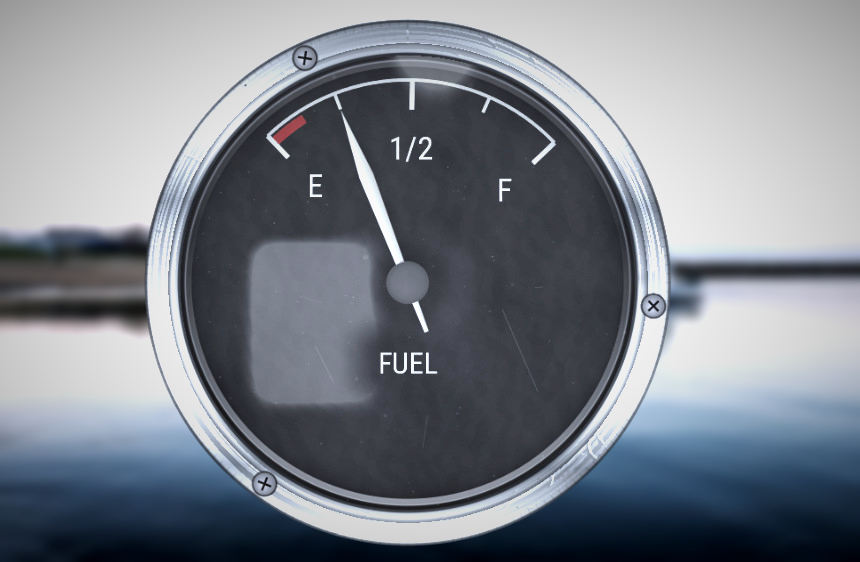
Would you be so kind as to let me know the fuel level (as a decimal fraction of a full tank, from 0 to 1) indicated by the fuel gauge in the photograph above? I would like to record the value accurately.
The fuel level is 0.25
